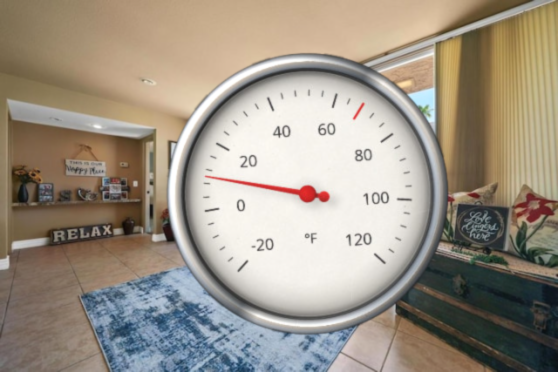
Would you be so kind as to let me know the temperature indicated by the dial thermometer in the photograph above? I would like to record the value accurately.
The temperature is 10 °F
